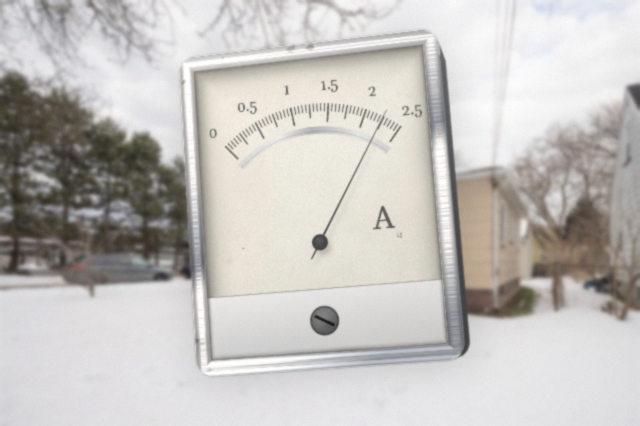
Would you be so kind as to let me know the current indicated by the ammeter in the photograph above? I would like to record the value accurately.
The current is 2.25 A
